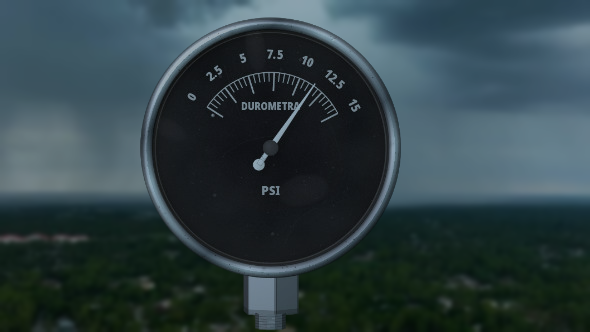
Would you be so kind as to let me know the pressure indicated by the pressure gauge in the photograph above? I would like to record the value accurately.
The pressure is 11.5 psi
